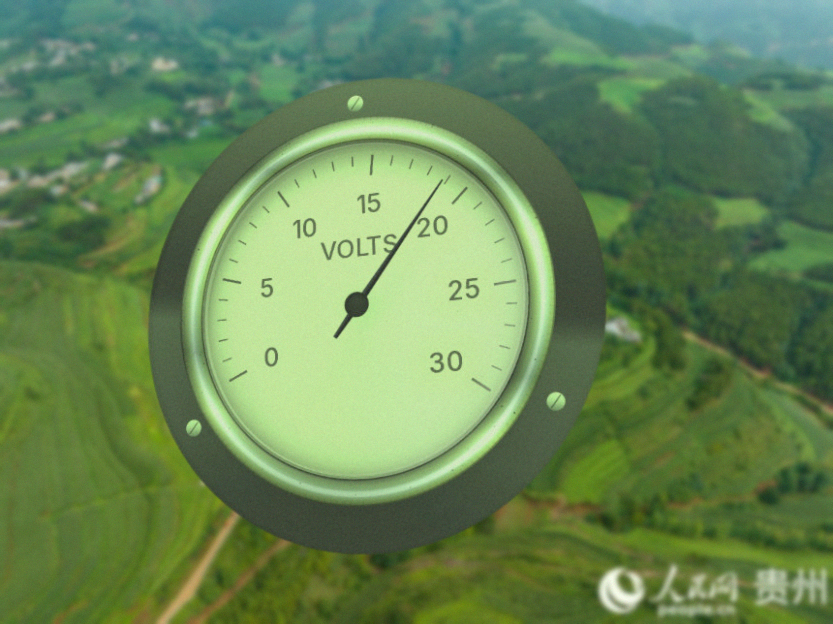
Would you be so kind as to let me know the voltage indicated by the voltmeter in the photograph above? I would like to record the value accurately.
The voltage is 19 V
